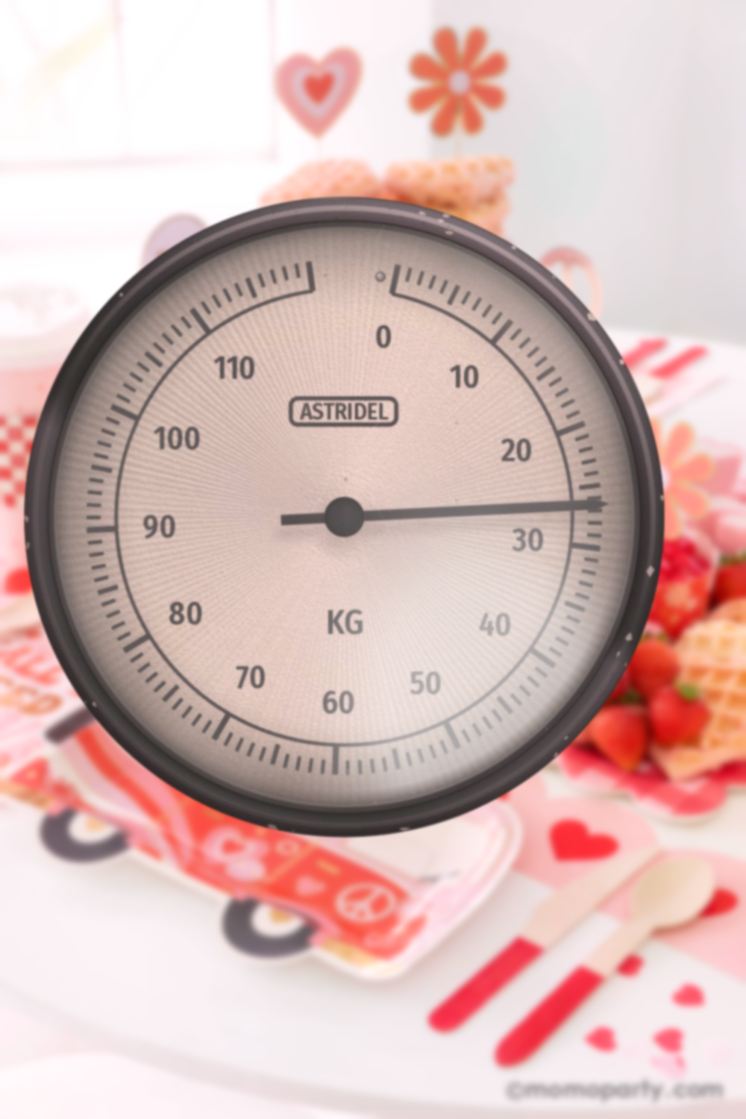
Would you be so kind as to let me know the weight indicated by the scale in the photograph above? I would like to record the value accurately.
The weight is 26.5 kg
